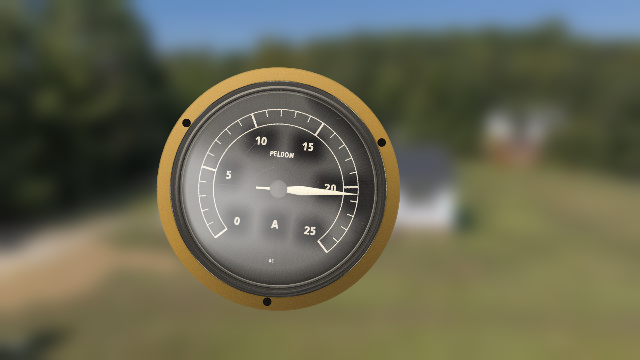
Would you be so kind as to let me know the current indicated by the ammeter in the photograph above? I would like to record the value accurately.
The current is 20.5 A
